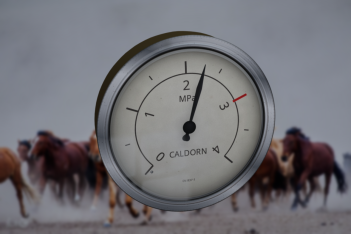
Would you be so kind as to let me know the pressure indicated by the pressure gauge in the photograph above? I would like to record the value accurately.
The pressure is 2.25 MPa
